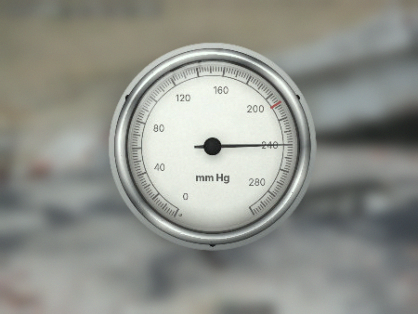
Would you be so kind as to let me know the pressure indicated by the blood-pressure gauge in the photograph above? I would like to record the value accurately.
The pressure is 240 mmHg
